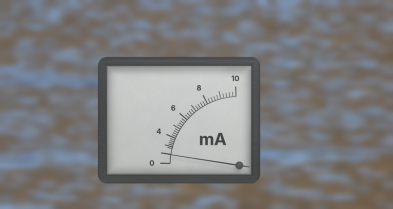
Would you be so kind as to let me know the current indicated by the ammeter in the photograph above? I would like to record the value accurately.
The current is 2 mA
